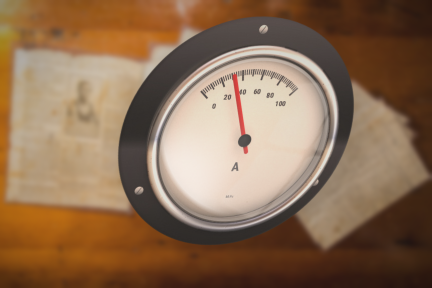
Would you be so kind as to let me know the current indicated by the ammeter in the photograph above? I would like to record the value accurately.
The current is 30 A
